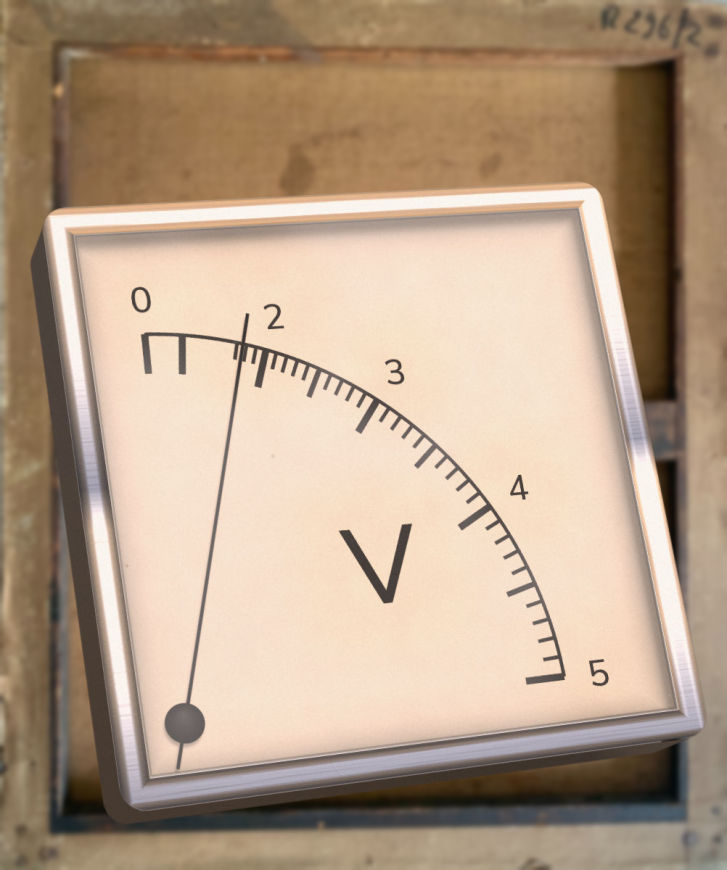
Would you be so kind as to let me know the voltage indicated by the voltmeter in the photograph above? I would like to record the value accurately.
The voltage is 1.75 V
